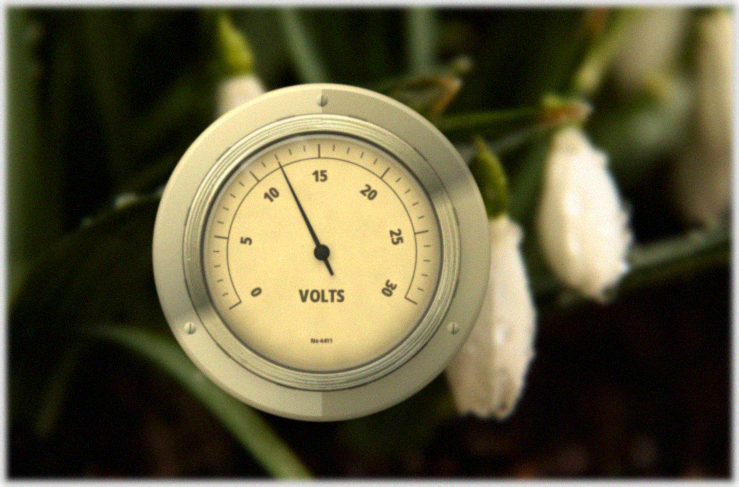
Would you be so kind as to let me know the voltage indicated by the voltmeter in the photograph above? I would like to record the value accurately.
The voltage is 12 V
